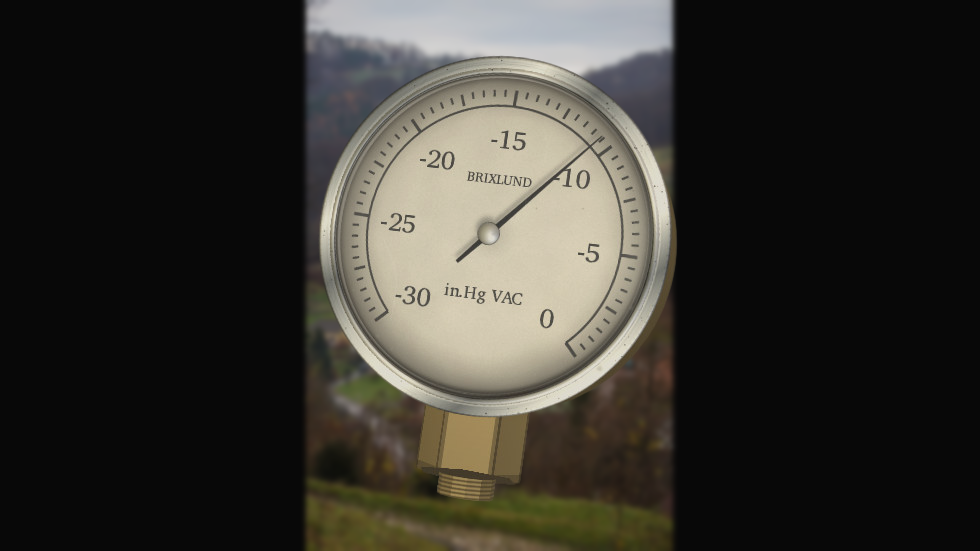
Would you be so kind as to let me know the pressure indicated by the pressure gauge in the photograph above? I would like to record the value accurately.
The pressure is -10.5 inHg
